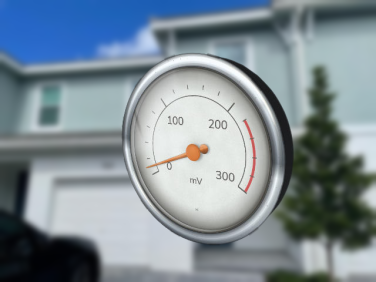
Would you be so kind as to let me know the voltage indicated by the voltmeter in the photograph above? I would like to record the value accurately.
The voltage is 10 mV
